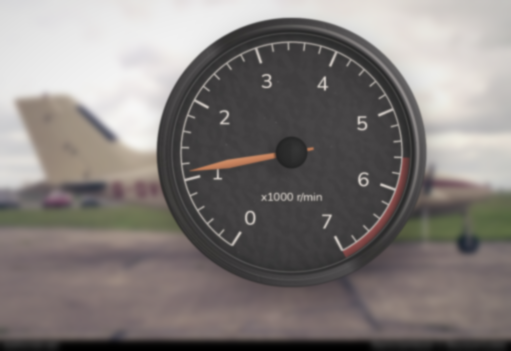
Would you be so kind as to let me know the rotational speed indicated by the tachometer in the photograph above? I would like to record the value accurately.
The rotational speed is 1100 rpm
